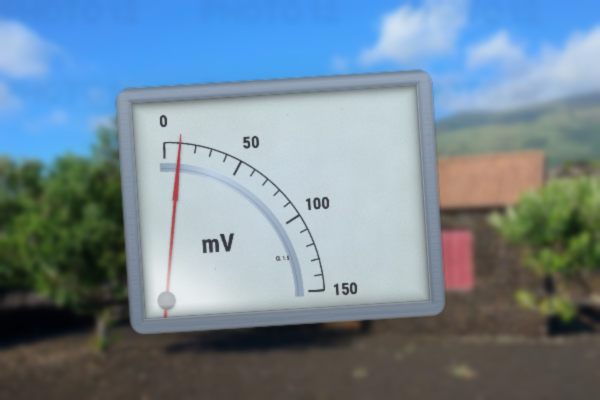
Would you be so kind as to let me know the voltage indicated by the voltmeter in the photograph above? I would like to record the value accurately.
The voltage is 10 mV
